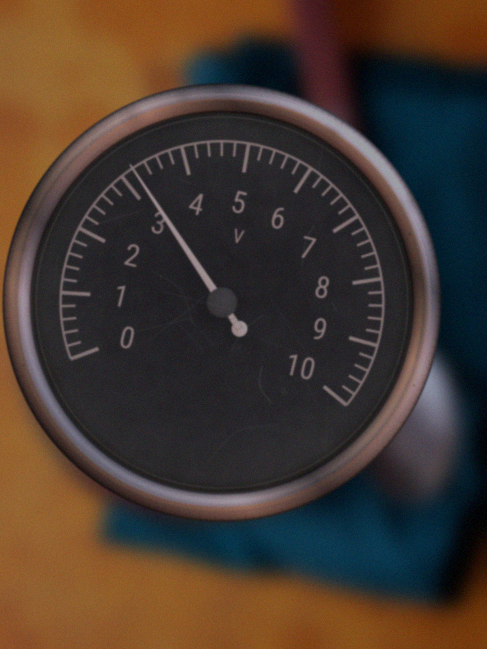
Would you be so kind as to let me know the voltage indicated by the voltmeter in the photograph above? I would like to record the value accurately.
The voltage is 3.2 V
